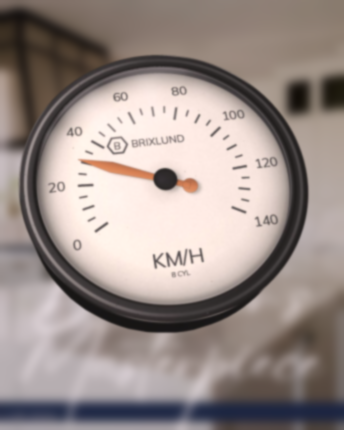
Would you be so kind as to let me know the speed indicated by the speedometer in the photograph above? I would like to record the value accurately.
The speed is 30 km/h
